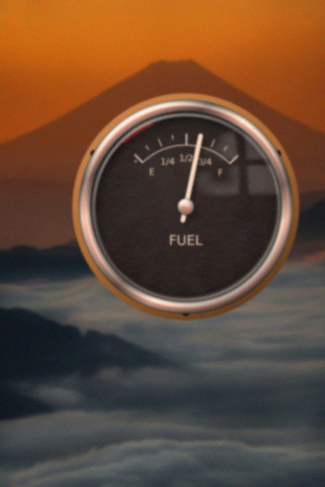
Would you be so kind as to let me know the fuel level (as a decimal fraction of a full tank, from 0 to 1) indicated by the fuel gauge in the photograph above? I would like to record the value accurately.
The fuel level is 0.625
